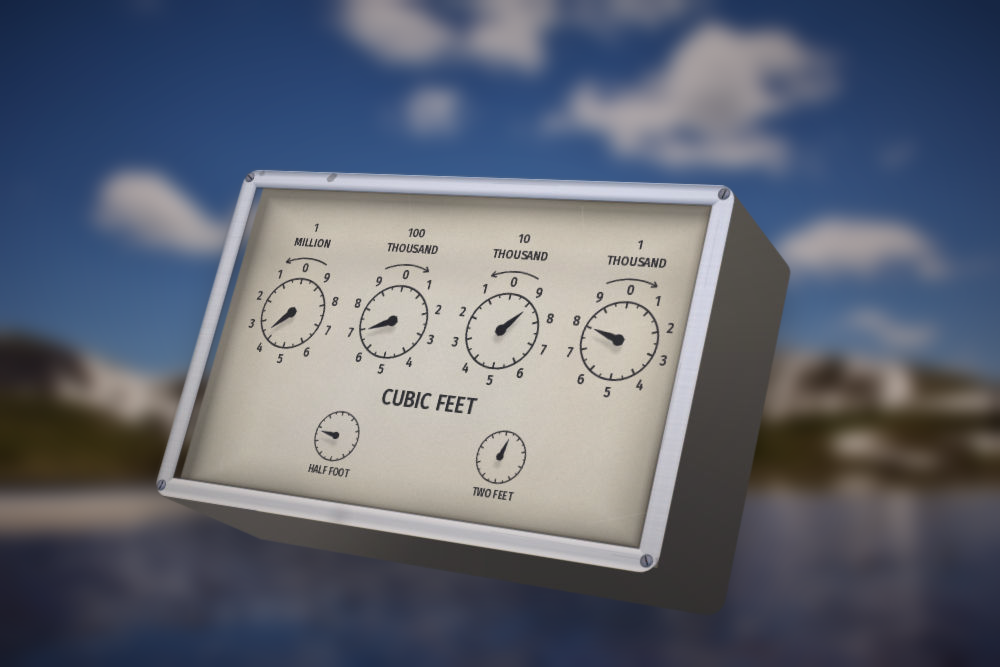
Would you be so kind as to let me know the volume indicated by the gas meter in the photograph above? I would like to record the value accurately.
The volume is 368800 ft³
